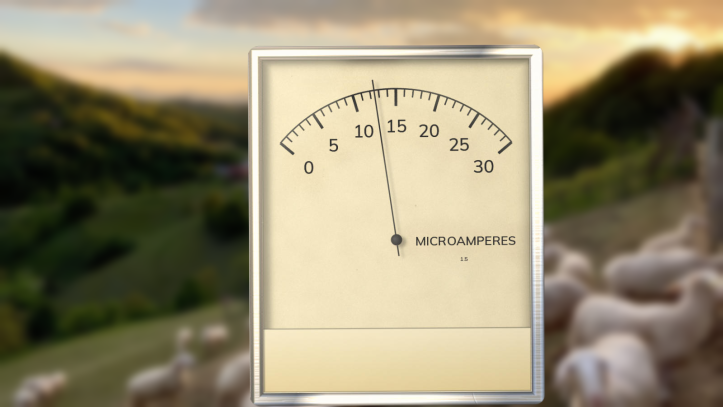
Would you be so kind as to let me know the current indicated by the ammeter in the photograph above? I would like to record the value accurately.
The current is 12.5 µA
